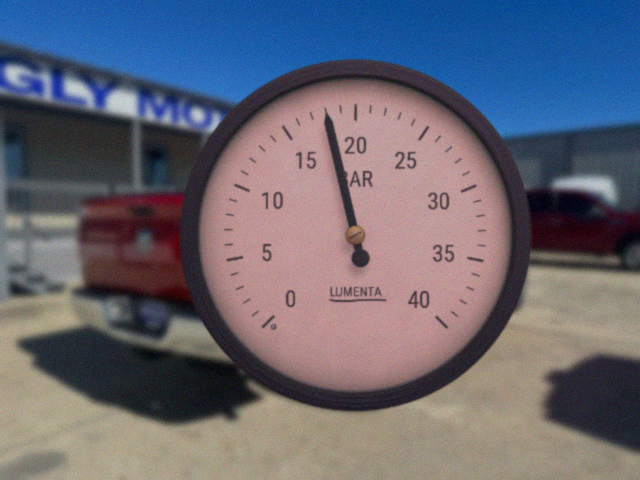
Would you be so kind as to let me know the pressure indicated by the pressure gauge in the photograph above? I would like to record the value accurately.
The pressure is 18 bar
